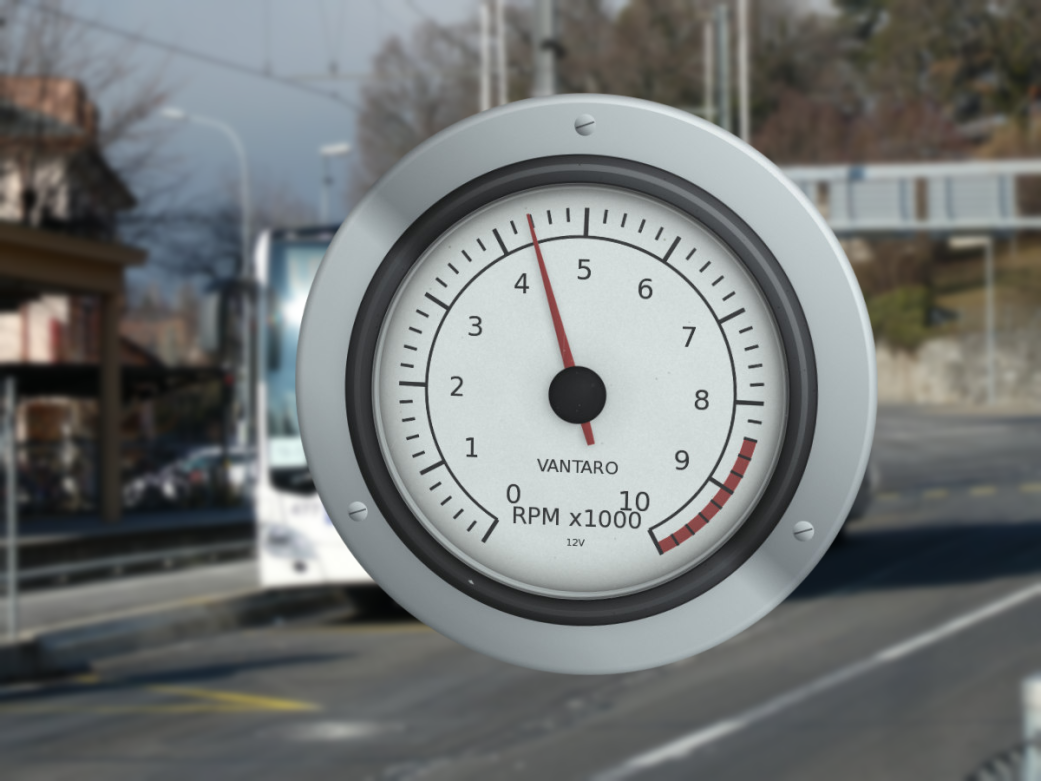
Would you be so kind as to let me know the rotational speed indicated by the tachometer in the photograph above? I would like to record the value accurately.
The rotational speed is 4400 rpm
